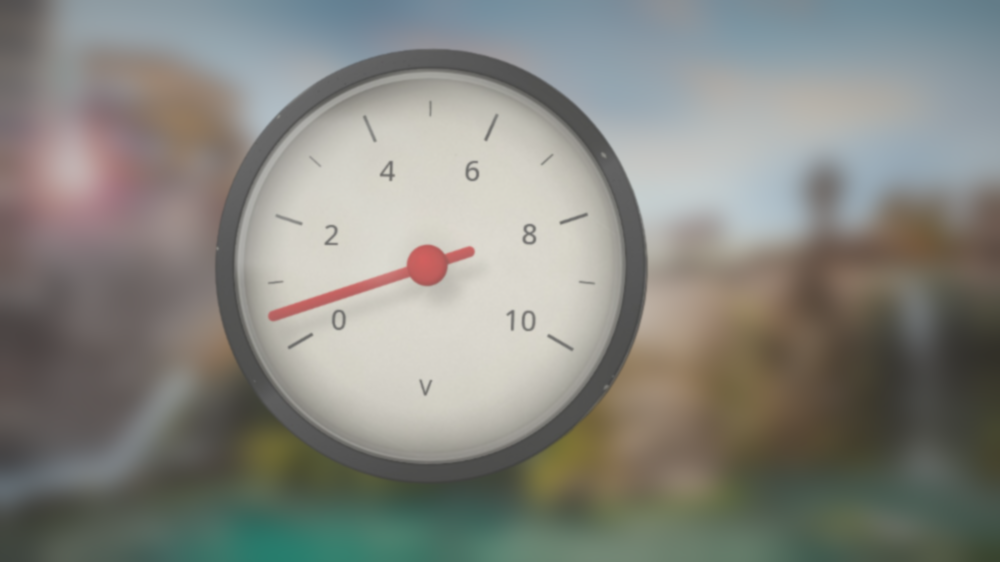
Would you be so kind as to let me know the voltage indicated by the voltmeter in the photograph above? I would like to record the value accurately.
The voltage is 0.5 V
